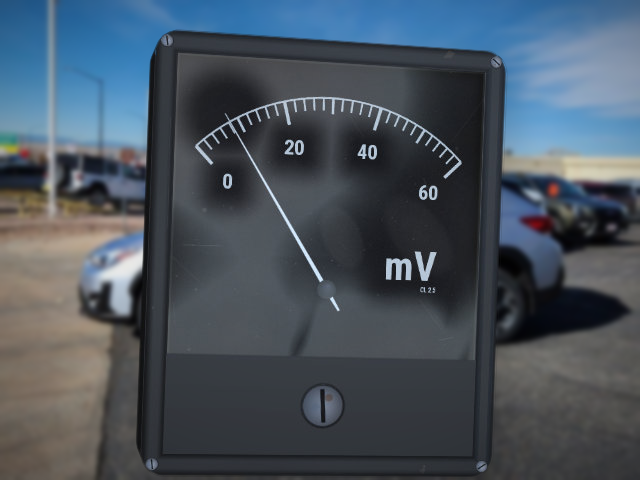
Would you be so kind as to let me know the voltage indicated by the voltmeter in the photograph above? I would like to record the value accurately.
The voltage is 8 mV
